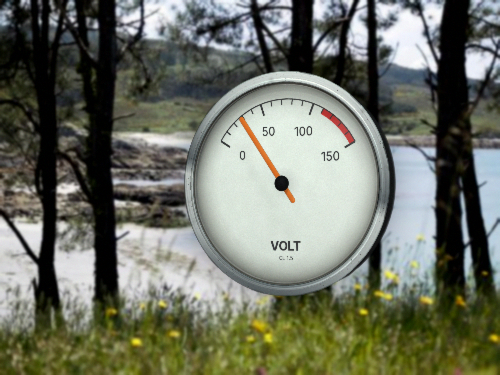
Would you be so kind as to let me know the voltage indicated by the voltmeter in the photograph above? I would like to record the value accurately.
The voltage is 30 V
